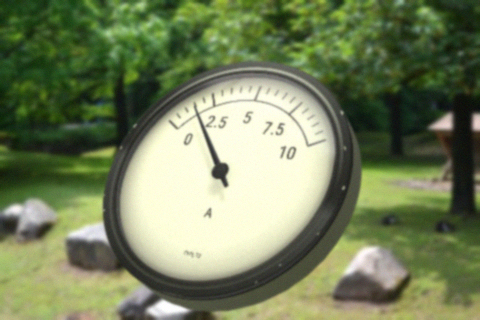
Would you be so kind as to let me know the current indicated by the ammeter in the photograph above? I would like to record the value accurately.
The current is 1.5 A
